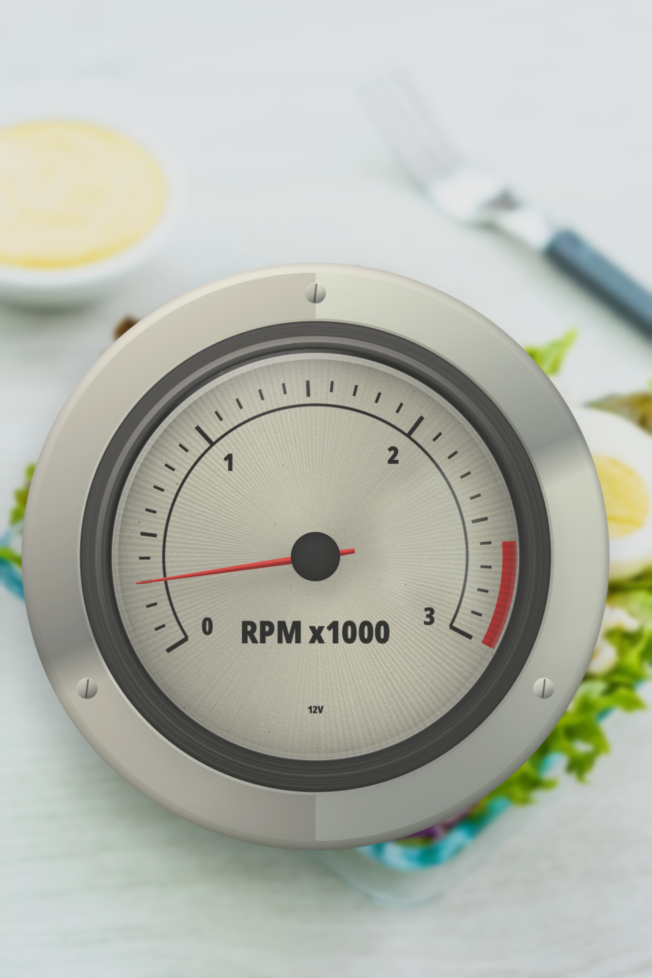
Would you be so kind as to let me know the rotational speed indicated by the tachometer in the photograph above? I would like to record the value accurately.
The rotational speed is 300 rpm
